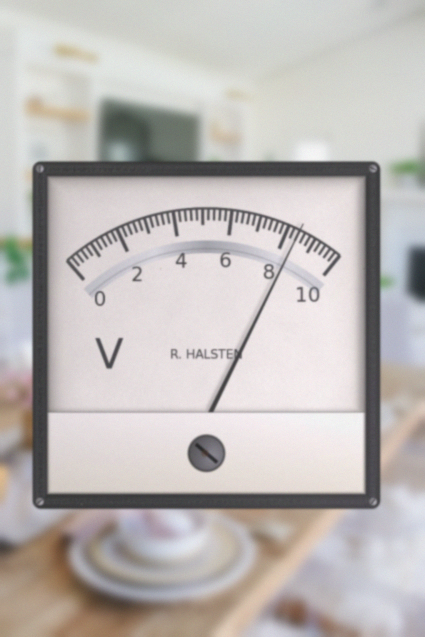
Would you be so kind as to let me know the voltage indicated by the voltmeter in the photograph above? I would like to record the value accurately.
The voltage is 8.4 V
